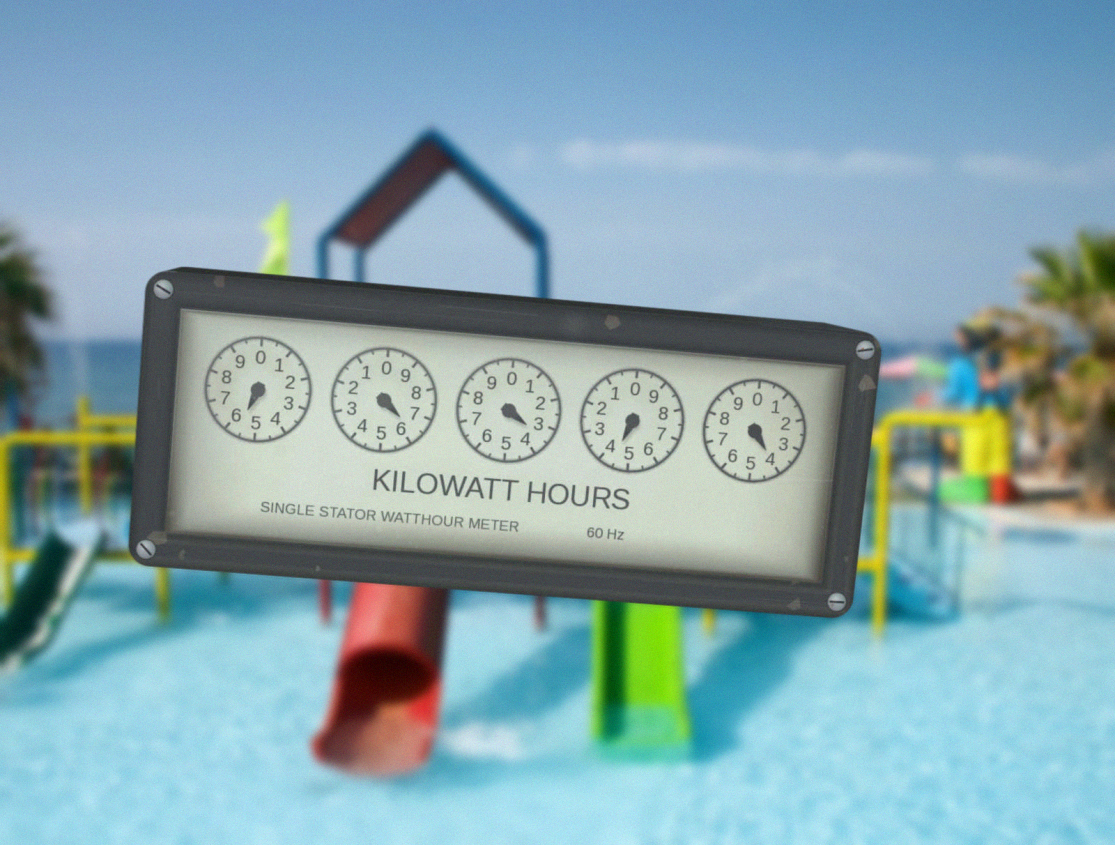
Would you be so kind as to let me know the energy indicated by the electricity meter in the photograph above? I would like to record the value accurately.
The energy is 56344 kWh
